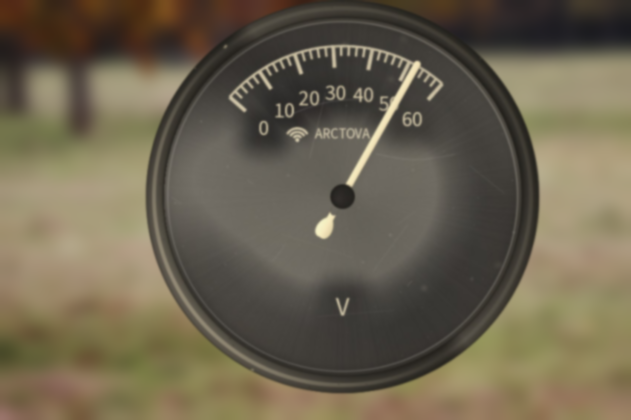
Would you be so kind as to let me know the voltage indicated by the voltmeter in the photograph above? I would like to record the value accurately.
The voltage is 52 V
